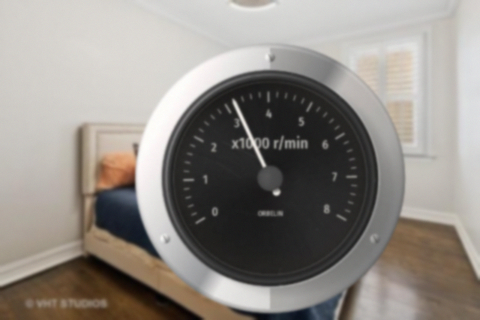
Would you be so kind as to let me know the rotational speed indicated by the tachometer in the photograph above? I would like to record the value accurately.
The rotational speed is 3200 rpm
